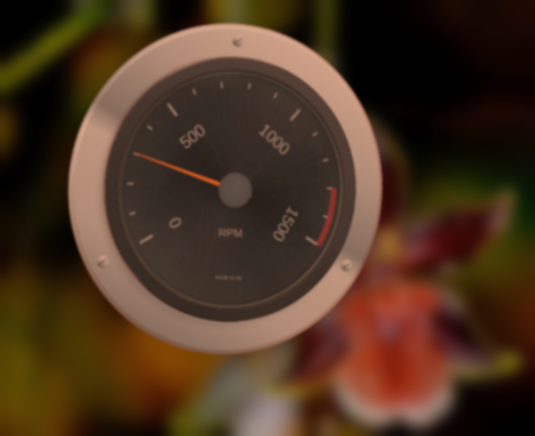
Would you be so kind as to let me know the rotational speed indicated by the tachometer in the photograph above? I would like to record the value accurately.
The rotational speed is 300 rpm
